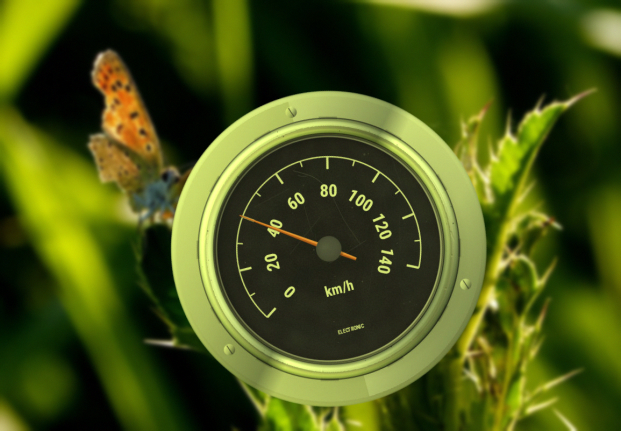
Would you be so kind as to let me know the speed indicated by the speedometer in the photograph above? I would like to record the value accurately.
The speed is 40 km/h
